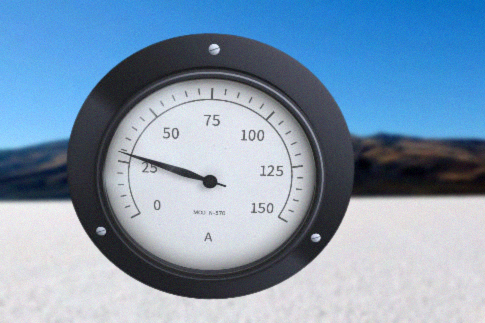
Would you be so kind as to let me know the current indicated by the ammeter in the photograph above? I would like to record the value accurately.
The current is 30 A
